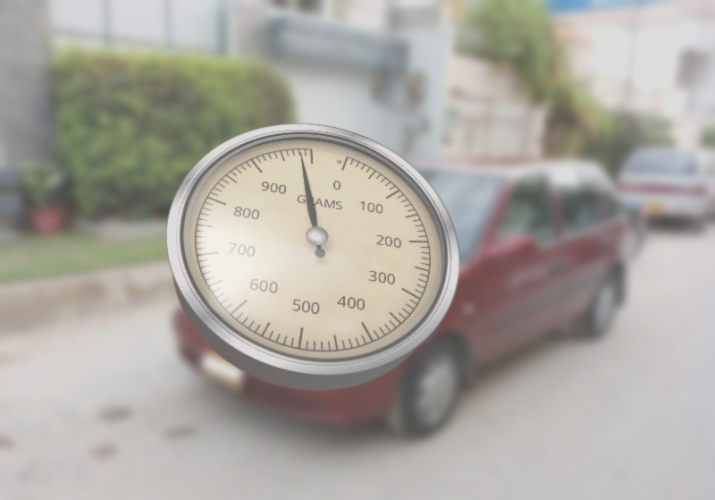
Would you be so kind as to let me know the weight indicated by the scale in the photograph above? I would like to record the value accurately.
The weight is 980 g
